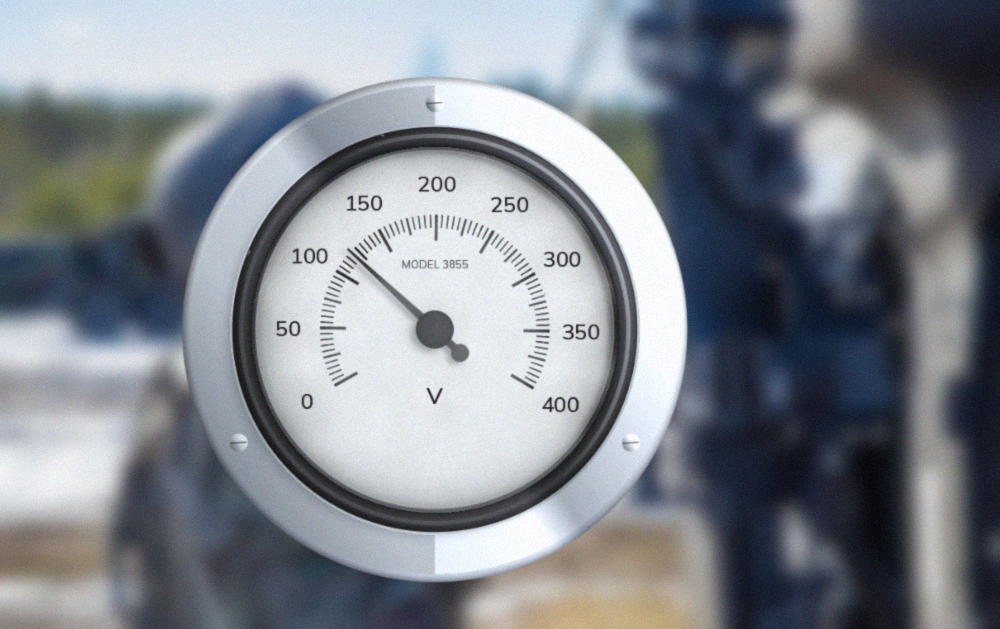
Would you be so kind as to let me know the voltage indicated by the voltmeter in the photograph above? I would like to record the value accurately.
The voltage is 120 V
